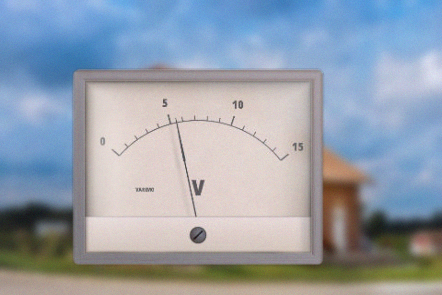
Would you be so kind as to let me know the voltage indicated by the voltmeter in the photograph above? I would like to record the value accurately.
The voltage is 5.5 V
